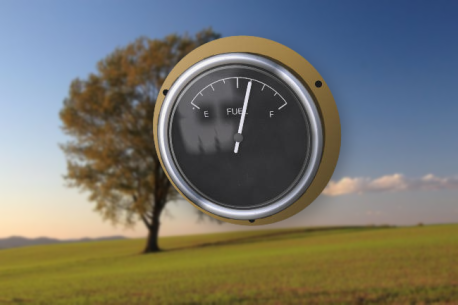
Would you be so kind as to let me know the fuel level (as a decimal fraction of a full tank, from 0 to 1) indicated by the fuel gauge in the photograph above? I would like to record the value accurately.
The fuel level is 0.625
